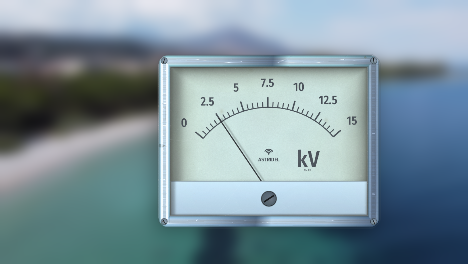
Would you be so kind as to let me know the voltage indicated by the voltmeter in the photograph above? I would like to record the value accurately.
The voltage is 2.5 kV
